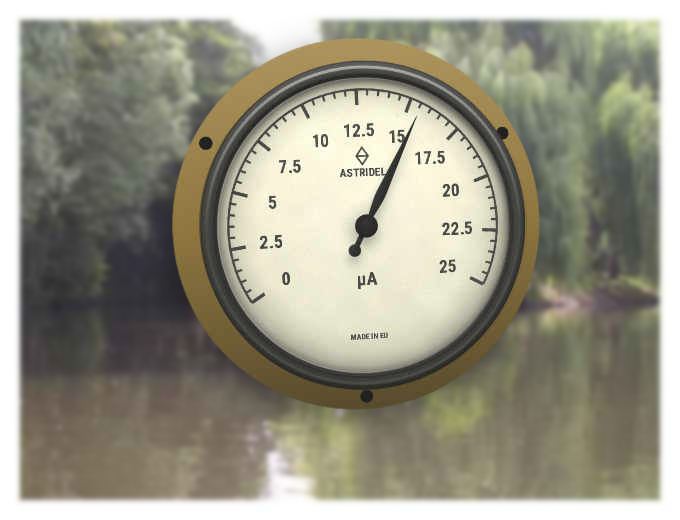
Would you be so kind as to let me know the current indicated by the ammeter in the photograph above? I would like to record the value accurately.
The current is 15.5 µA
